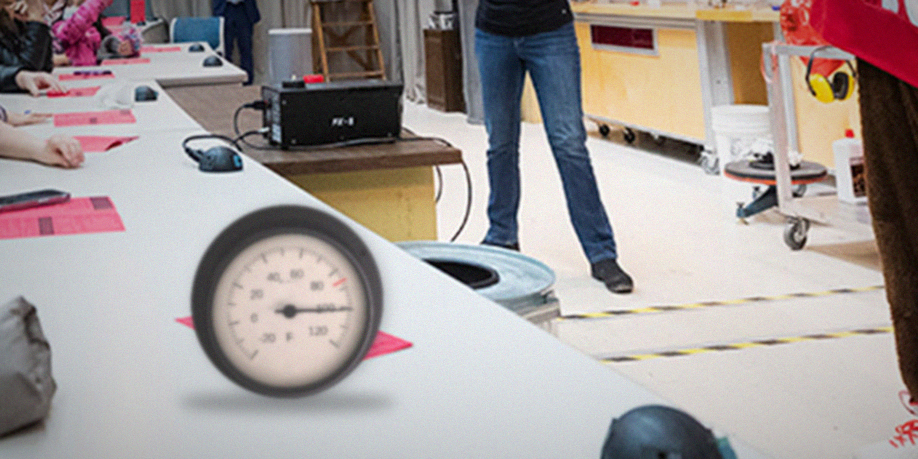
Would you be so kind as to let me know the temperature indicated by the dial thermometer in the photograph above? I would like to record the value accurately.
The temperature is 100 °F
